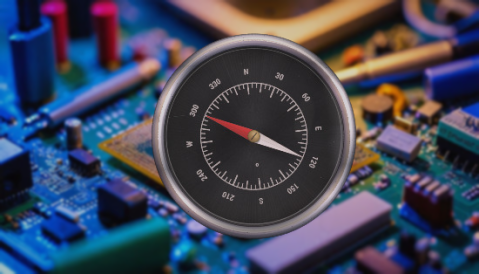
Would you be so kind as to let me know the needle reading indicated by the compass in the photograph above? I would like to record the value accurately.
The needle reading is 300 °
